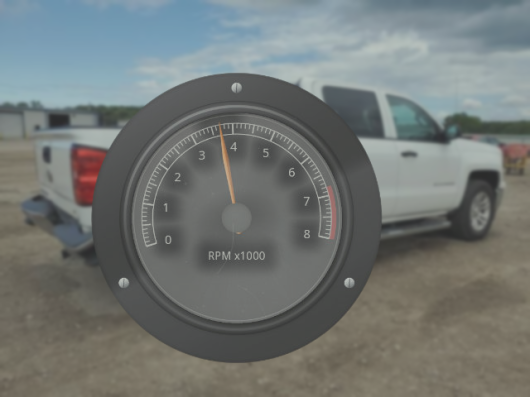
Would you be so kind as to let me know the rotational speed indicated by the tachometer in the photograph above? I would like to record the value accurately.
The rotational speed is 3700 rpm
